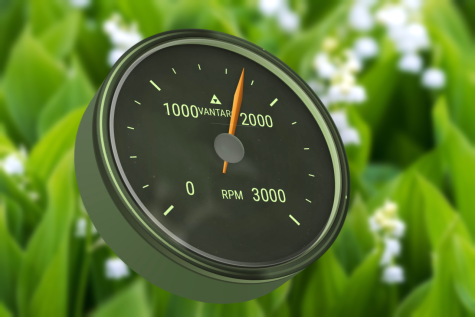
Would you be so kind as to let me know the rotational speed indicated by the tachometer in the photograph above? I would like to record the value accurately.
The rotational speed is 1700 rpm
